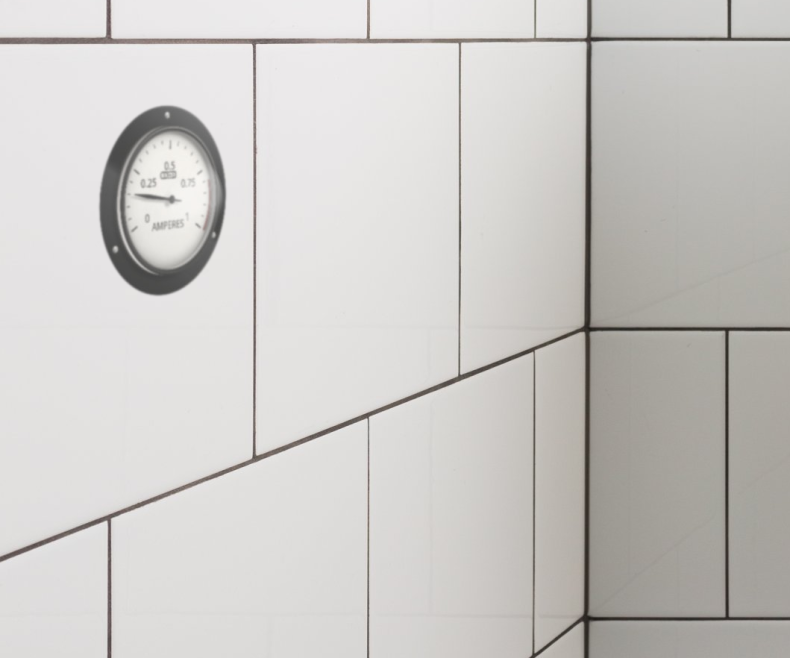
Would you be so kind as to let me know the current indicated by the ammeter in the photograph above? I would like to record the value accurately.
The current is 0.15 A
